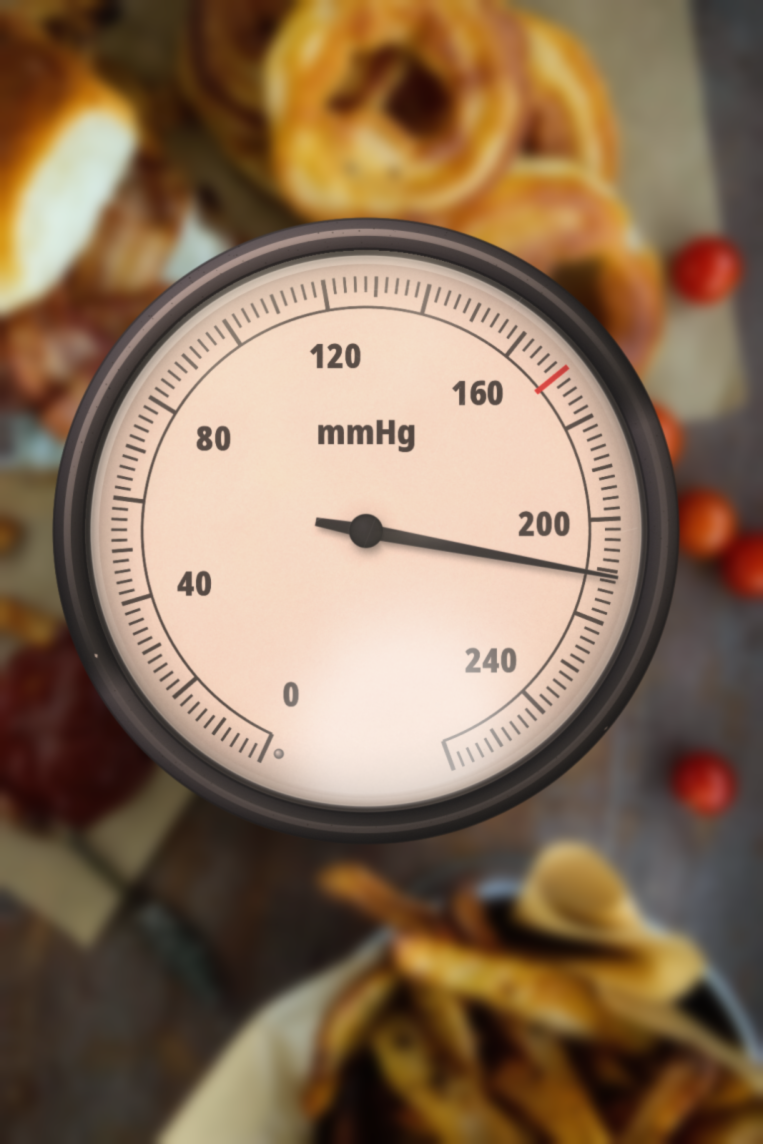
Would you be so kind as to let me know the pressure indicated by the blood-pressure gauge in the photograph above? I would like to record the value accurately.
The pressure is 211 mmHg
